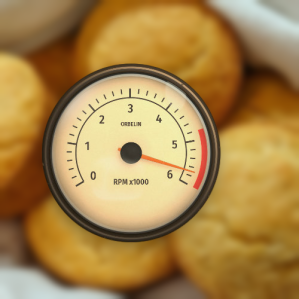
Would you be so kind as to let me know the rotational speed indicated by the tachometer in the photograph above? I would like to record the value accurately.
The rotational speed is 5700 rpm
